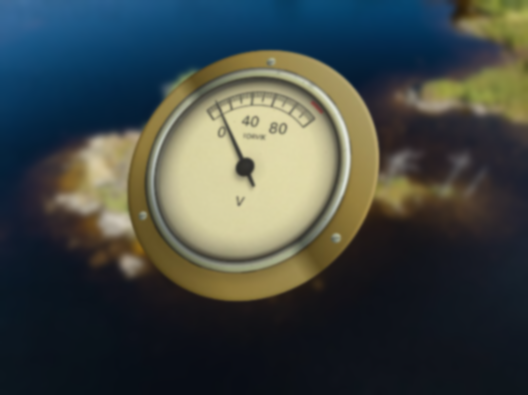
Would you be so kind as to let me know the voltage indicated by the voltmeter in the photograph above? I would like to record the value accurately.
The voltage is 10 V
